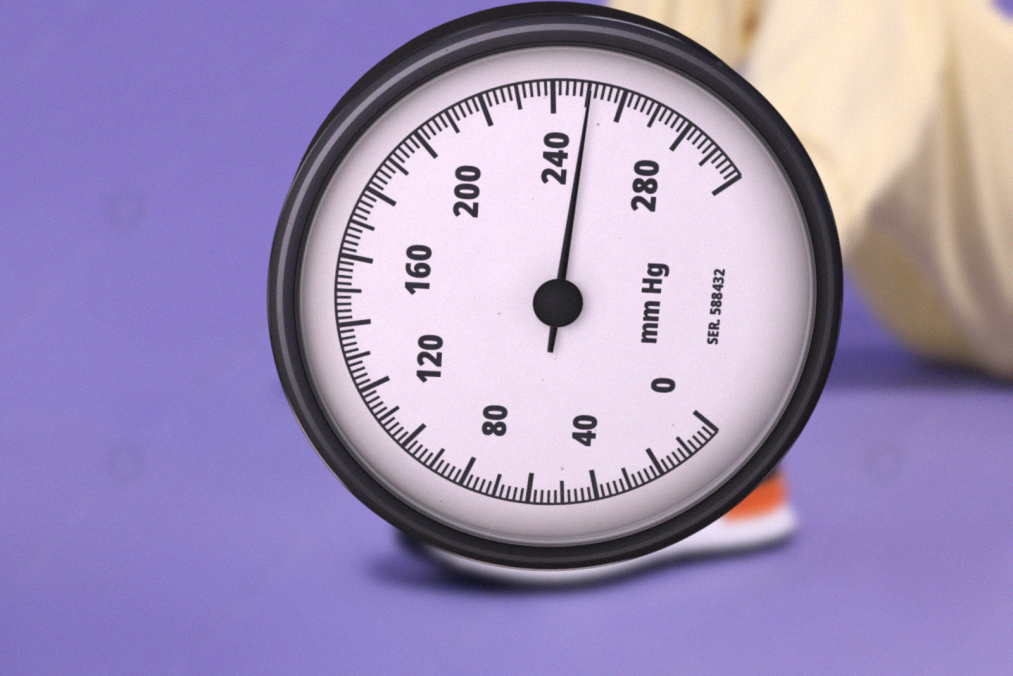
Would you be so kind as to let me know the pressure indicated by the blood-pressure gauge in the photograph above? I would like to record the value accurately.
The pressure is 250 mmHg
